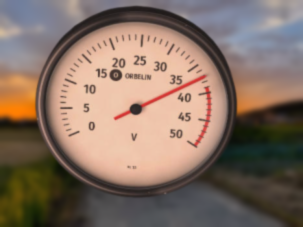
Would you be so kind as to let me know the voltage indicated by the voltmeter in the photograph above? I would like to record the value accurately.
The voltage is 37 V
